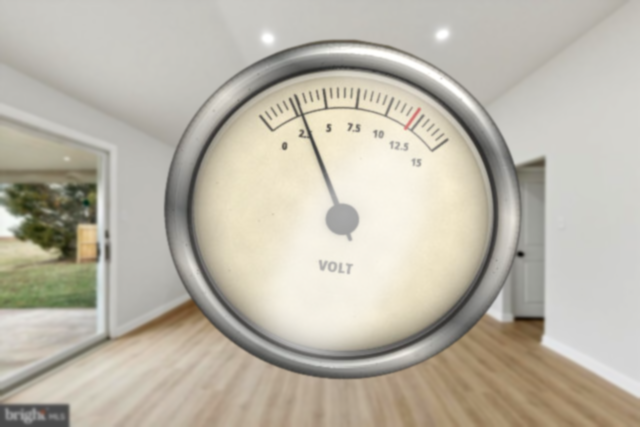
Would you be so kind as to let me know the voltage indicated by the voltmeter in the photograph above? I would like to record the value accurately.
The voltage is 3 V
